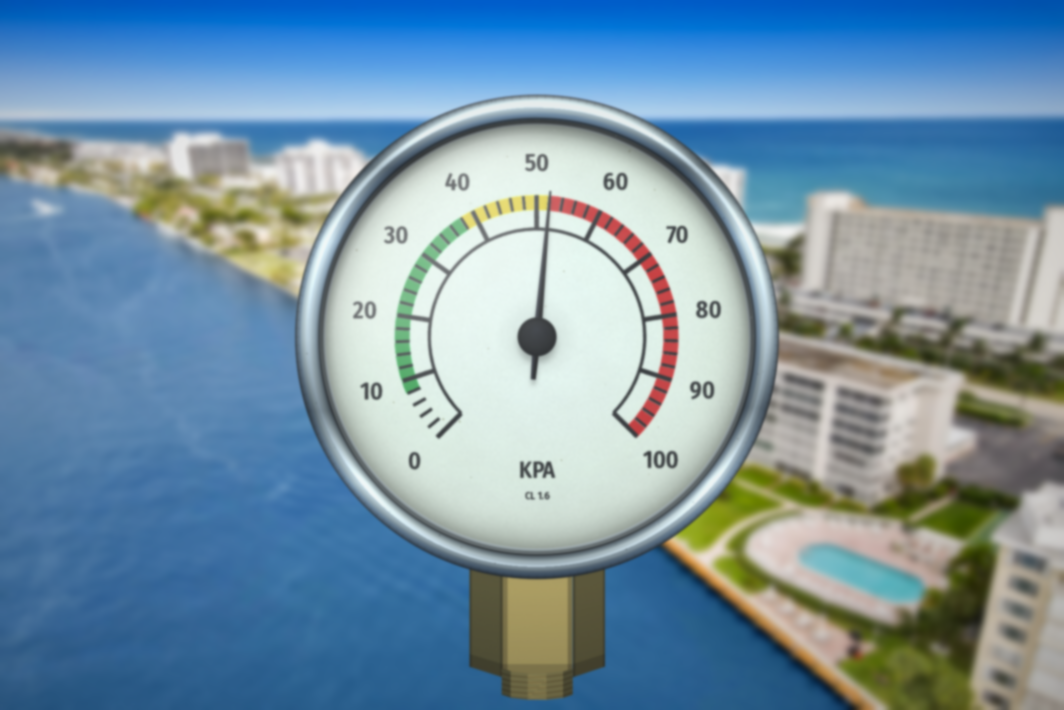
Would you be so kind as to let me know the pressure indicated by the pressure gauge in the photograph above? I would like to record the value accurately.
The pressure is 52 kPa
